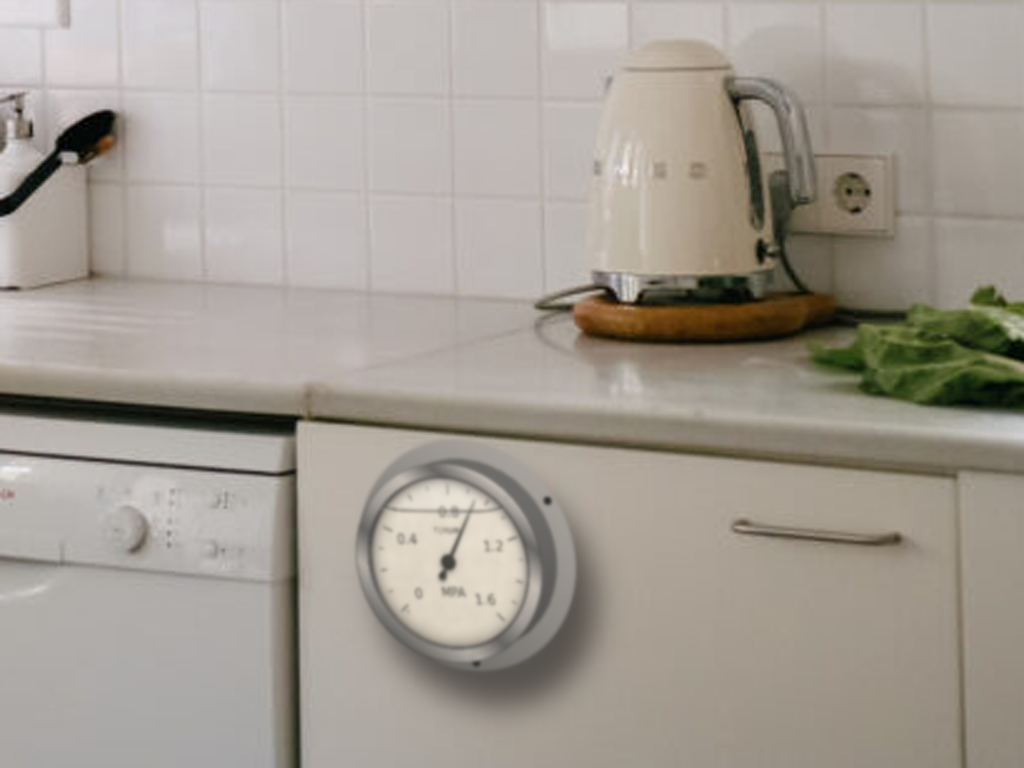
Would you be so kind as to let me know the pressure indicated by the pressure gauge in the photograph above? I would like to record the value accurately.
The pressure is 0.95 MPa
